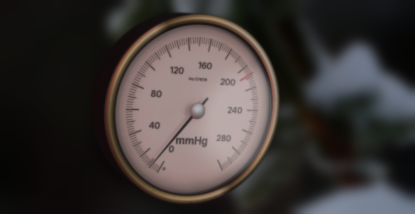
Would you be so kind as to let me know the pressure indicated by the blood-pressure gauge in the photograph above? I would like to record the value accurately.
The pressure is 10 mmHg
